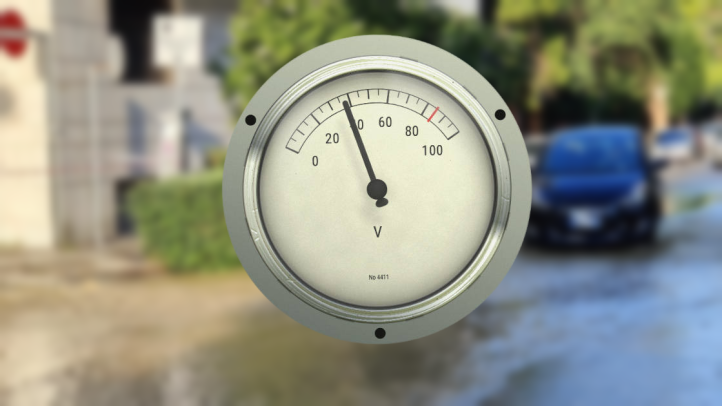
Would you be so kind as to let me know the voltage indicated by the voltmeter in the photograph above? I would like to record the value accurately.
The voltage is 37.5 V
